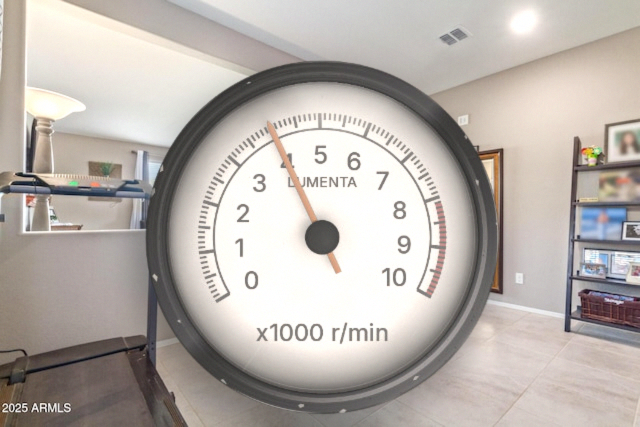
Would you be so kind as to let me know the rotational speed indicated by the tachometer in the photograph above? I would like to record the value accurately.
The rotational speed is 4000 rpm
